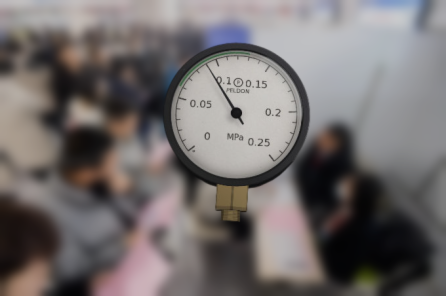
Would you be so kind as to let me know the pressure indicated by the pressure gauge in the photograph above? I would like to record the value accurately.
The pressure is 0.09 MPa
